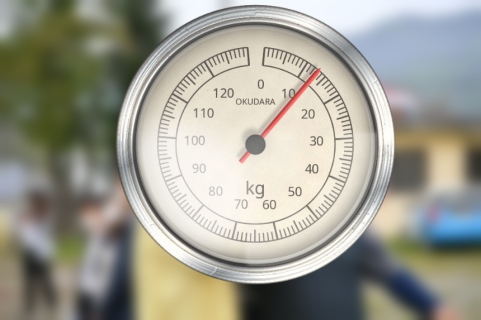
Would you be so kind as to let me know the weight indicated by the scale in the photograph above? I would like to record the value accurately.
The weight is 13 kg
